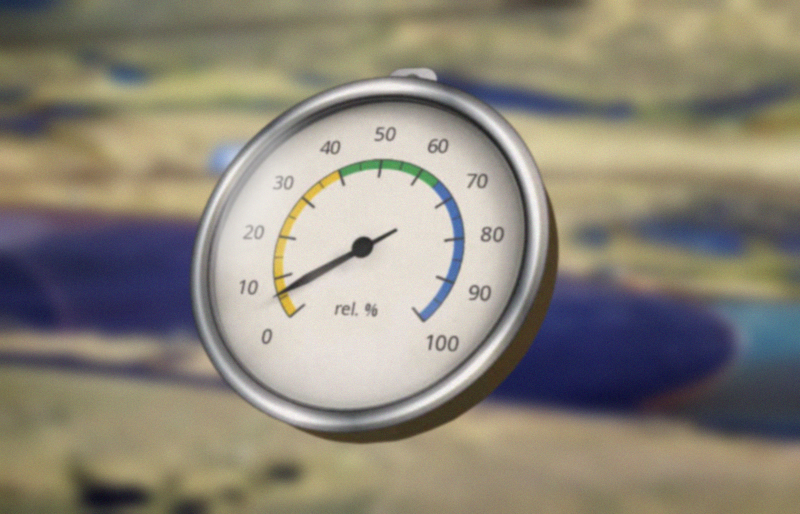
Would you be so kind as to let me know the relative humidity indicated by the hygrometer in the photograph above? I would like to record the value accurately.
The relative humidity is 5 %
